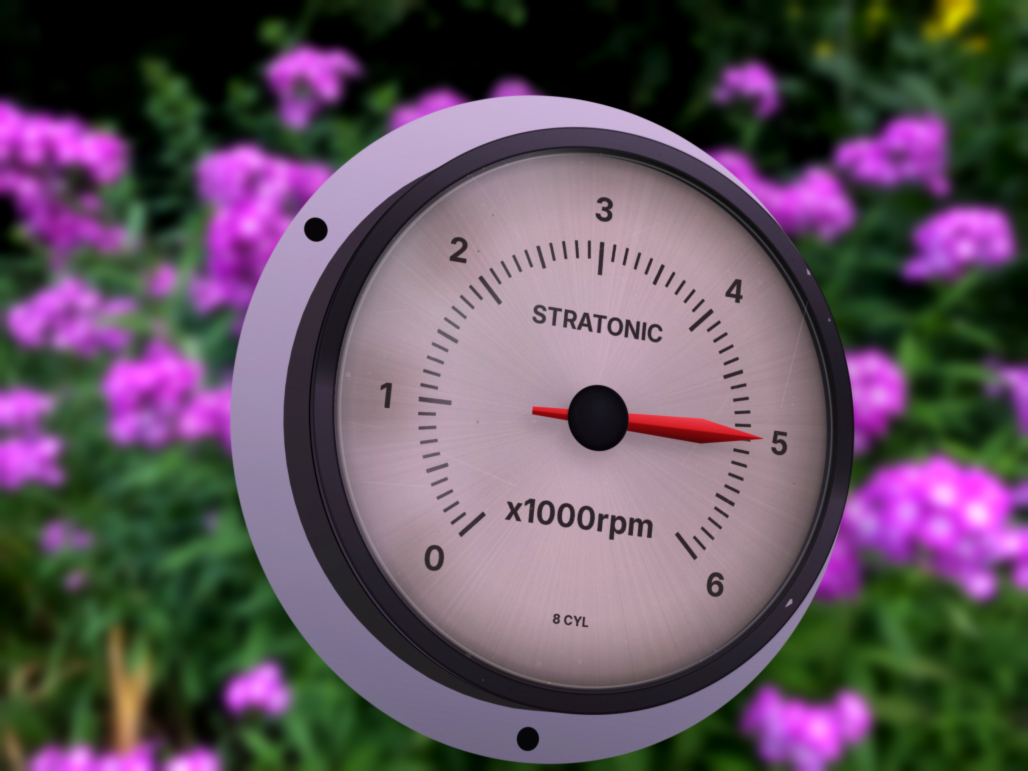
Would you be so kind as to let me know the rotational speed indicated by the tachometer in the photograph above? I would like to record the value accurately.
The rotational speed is 5000 rpm
